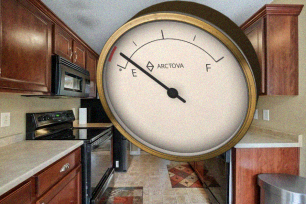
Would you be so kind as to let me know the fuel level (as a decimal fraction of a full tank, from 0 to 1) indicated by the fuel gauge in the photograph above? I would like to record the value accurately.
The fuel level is 0.125
